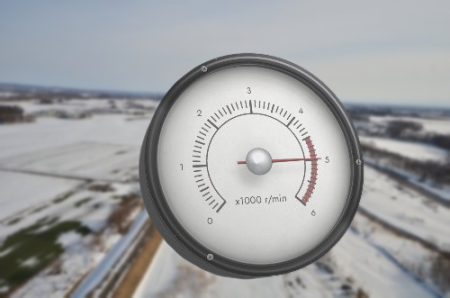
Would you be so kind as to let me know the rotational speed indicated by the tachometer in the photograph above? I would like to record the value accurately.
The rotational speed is 5000 rpm
